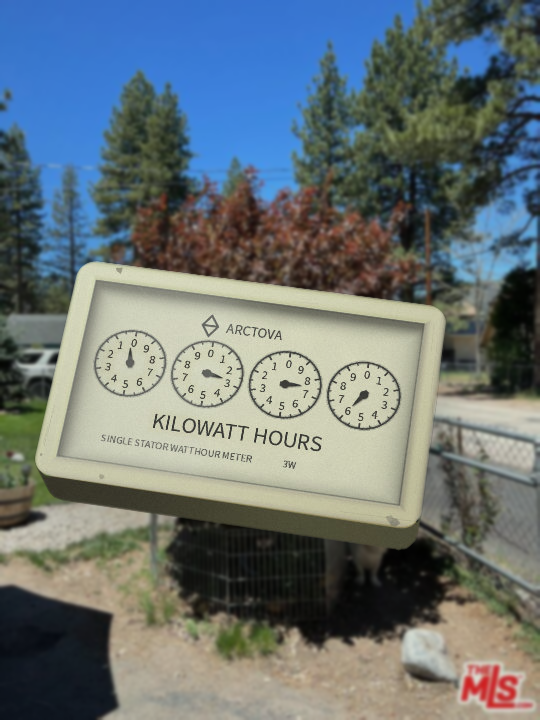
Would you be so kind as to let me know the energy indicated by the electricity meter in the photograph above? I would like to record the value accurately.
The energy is 276 kWh
